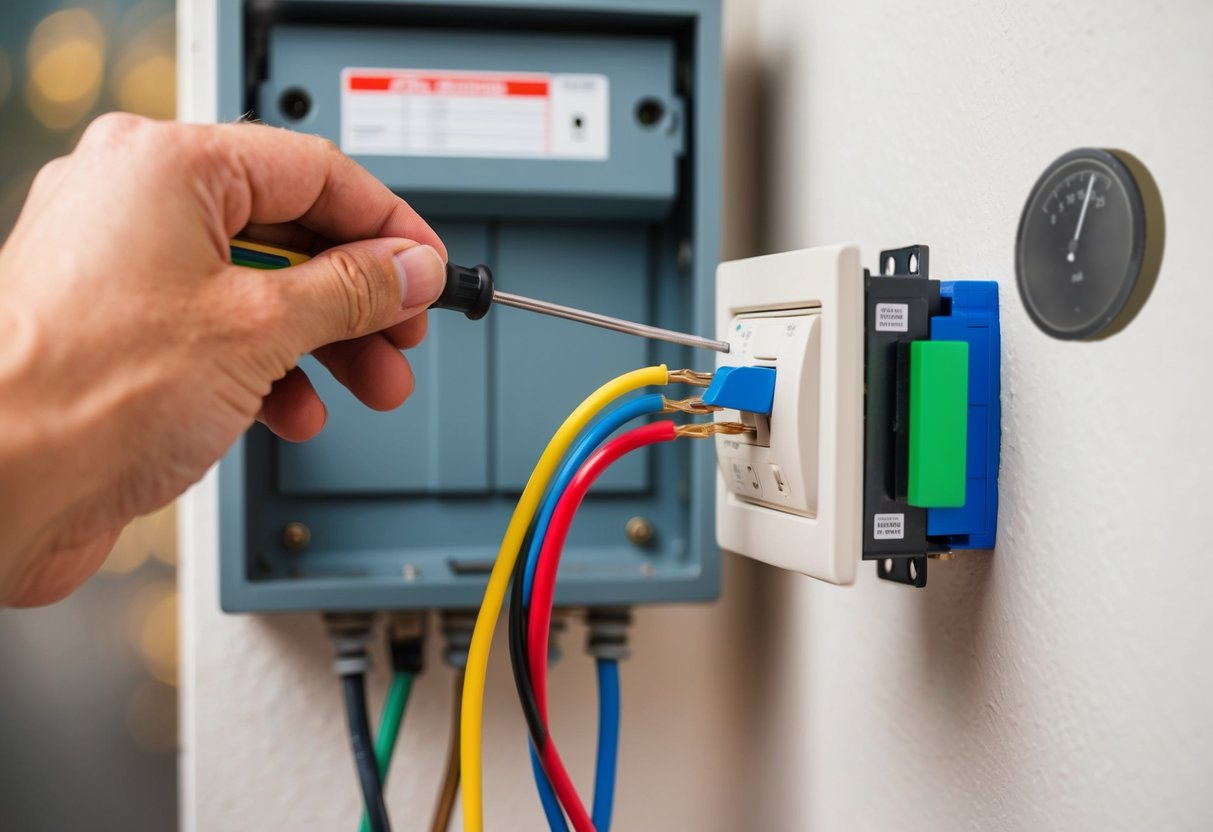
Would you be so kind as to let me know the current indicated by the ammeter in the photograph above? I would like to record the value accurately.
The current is 20 mA
